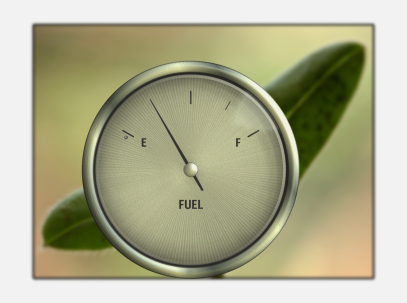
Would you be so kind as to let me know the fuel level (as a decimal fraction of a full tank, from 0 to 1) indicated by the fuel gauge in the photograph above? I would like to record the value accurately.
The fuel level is 0.25
